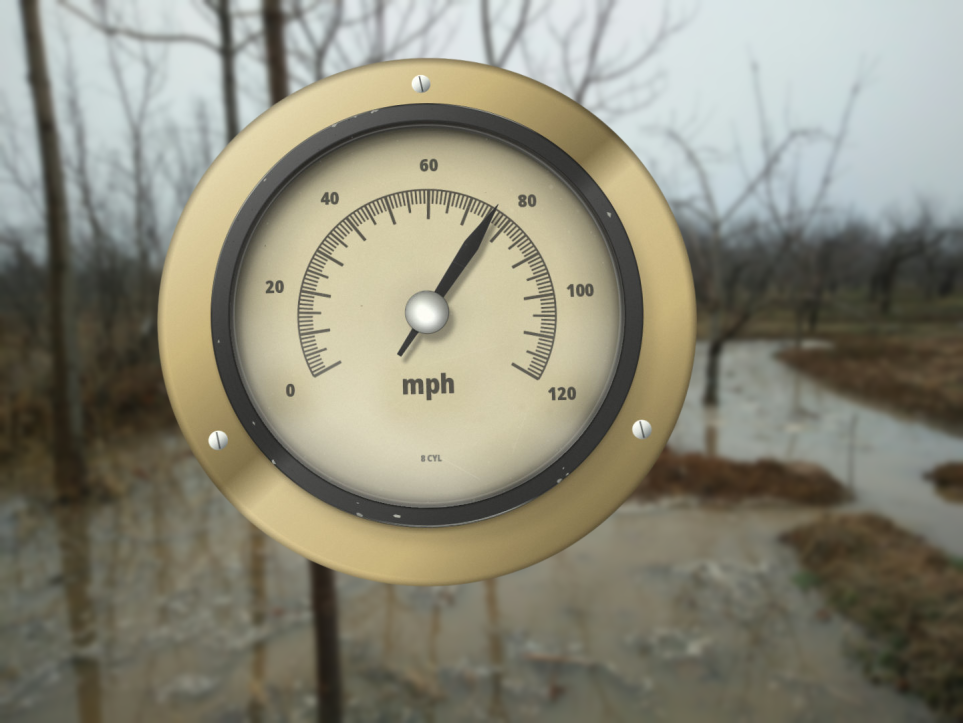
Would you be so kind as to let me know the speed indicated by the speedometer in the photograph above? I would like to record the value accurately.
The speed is 76 mph
